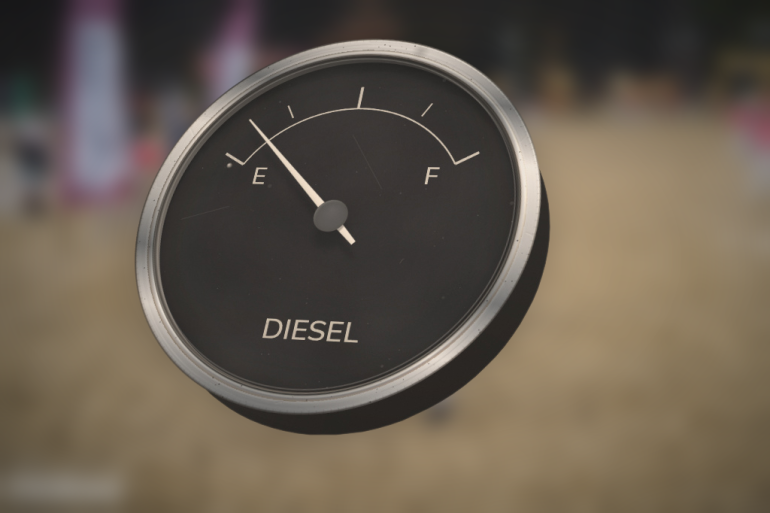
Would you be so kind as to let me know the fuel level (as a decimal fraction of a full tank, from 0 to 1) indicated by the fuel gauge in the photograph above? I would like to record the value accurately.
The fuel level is 0.125
